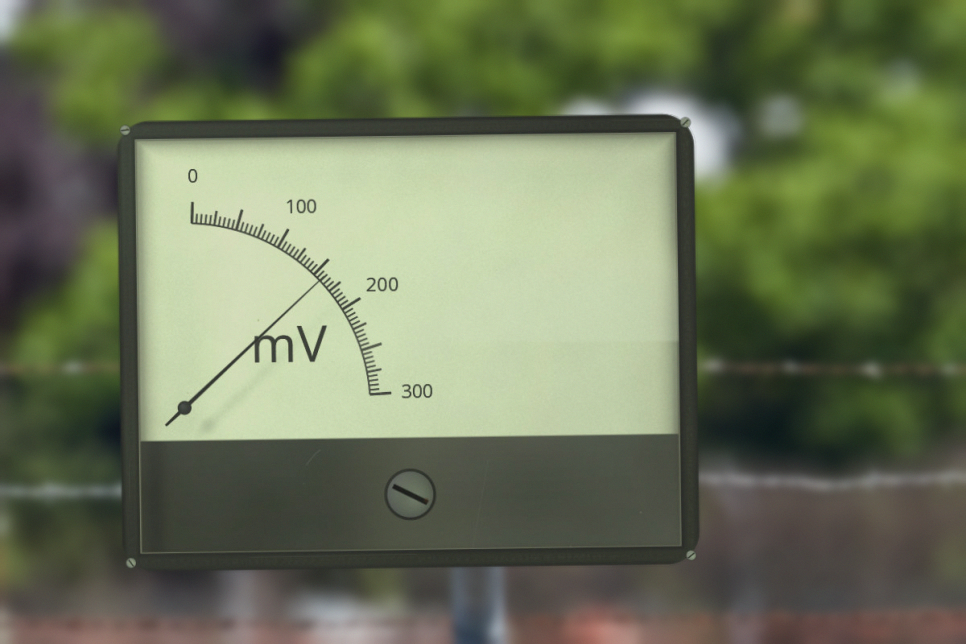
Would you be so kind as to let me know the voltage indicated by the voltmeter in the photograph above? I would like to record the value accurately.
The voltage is 160 mV
